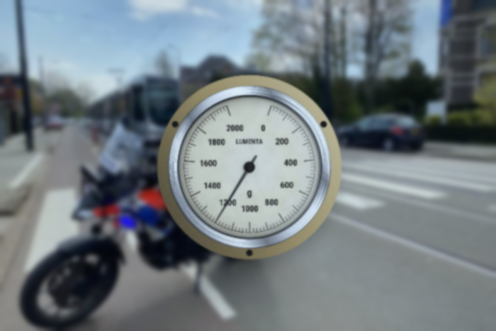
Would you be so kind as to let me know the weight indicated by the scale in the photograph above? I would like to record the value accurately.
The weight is 1200 g
